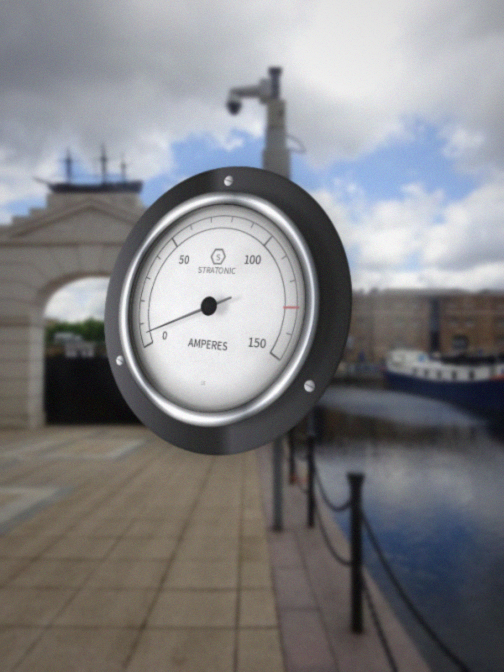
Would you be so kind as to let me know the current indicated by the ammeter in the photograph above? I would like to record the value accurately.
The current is 5 A
